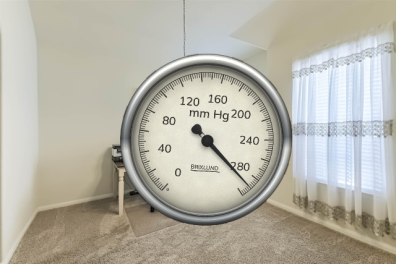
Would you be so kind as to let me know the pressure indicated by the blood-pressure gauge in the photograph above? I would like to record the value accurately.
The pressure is 290 mmHg
